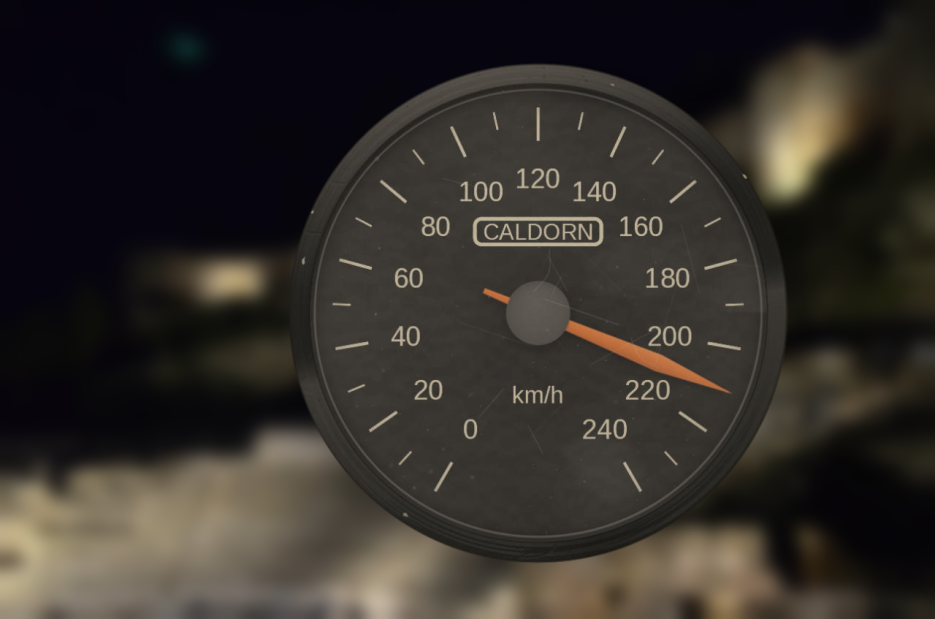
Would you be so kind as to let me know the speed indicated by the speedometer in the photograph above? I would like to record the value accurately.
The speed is 210 km/h
